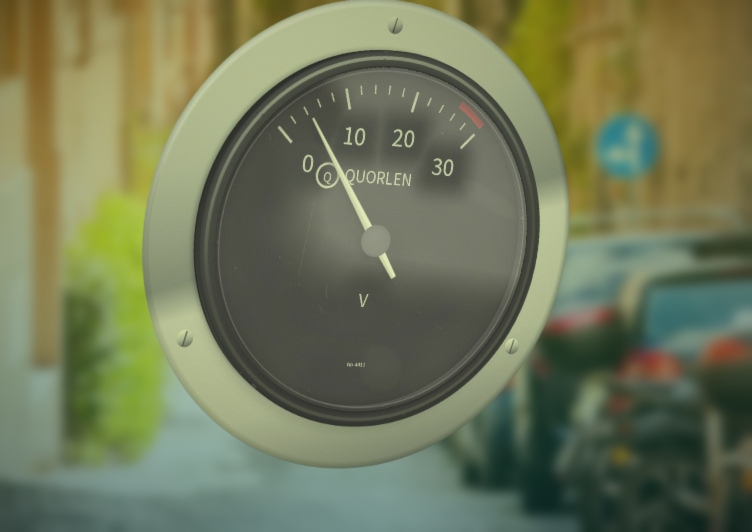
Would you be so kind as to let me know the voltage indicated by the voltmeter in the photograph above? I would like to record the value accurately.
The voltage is 4 V
